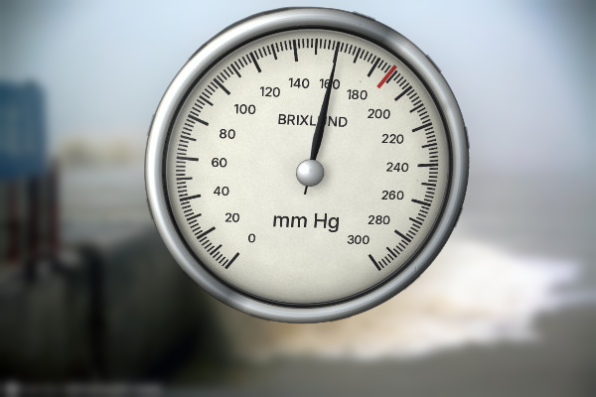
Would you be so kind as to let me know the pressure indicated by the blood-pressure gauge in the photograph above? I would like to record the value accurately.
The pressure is 160 mmHg
